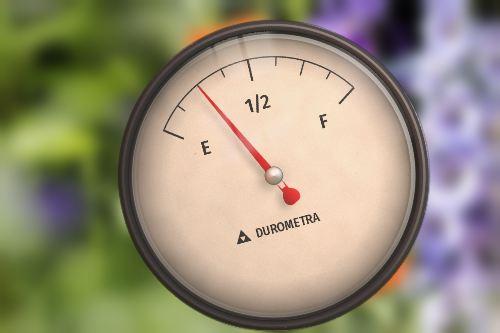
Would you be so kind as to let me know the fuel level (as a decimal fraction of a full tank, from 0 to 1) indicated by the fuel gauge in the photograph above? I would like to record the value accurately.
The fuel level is 0.25
